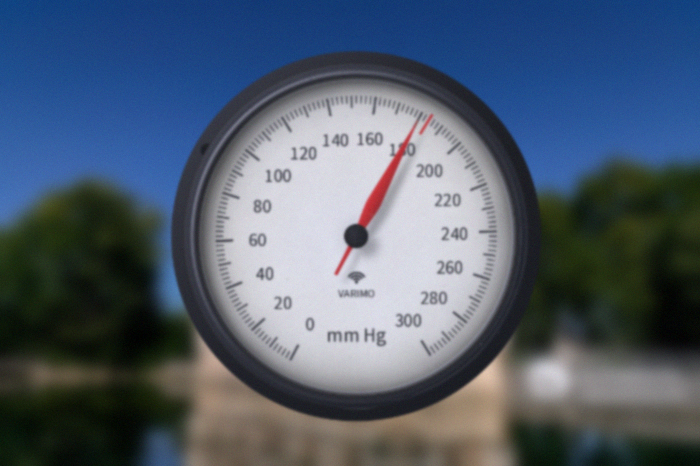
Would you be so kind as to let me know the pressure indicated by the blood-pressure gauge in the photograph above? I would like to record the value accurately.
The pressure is 180 mmHg
